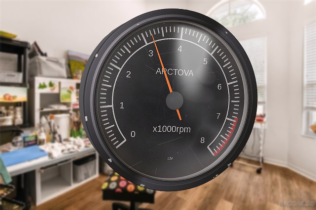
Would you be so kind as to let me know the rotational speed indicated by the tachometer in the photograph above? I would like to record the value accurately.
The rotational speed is 3200 rpm
